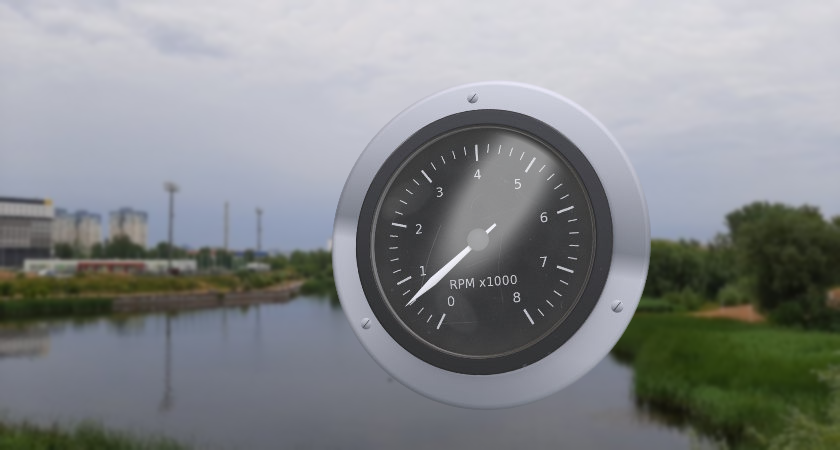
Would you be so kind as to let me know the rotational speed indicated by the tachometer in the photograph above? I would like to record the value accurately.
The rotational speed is 600 rpm
